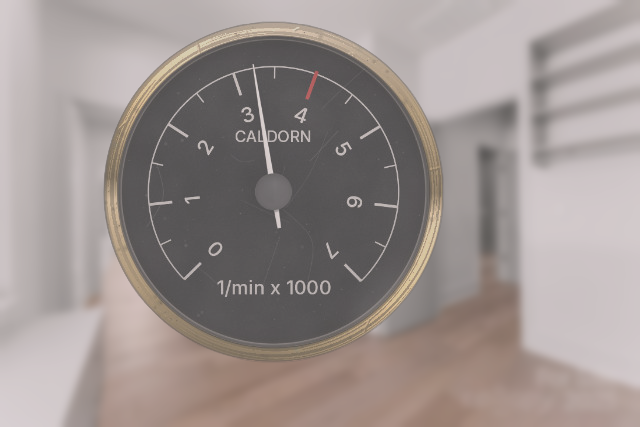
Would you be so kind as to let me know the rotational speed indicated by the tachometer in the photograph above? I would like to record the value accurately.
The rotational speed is 3250 rpm
